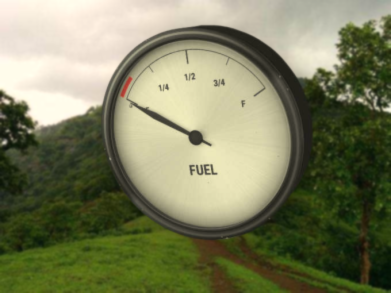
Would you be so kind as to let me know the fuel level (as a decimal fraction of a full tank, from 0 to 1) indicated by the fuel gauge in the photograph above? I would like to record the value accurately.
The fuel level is 0
